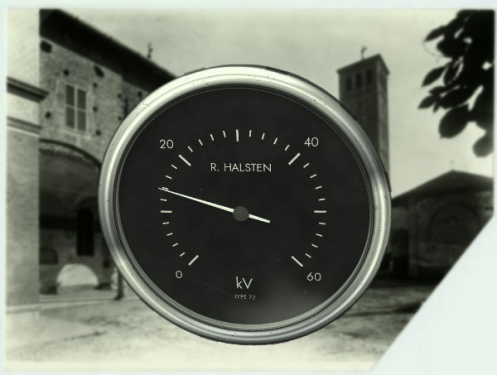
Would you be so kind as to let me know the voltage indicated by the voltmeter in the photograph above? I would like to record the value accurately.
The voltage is 14 kV
